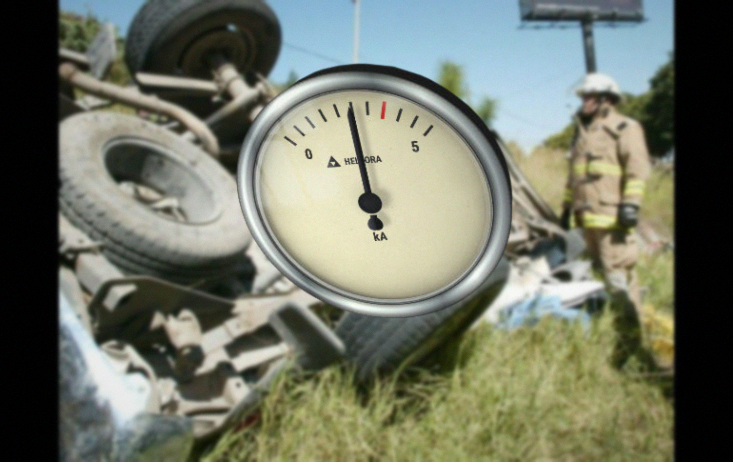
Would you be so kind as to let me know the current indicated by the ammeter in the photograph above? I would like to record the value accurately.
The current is 2.5 kA
